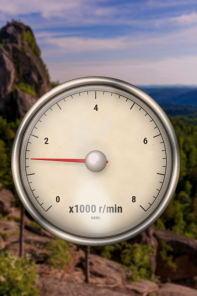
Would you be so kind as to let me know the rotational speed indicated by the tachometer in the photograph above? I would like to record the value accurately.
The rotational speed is 1400 rpm
